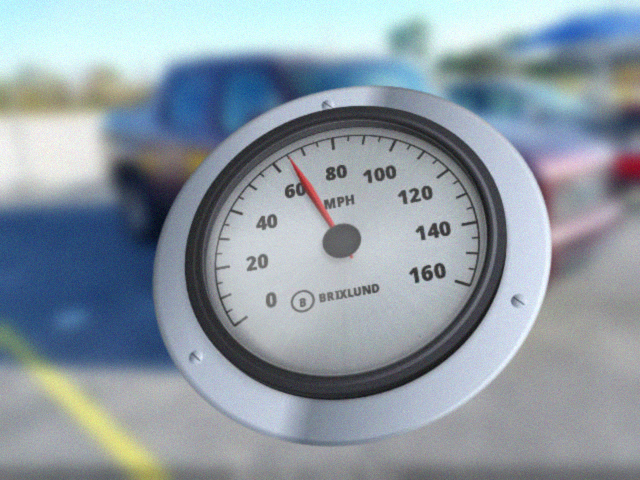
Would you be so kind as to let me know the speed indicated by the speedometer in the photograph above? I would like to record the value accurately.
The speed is 65 mph
